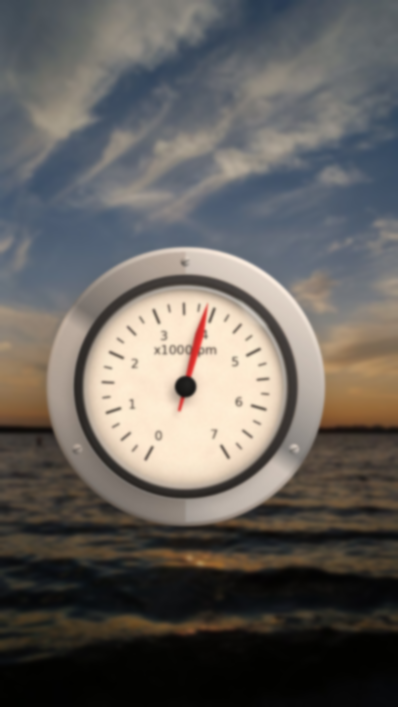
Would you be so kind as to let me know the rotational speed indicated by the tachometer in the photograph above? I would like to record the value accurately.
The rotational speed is 3875 rpm
